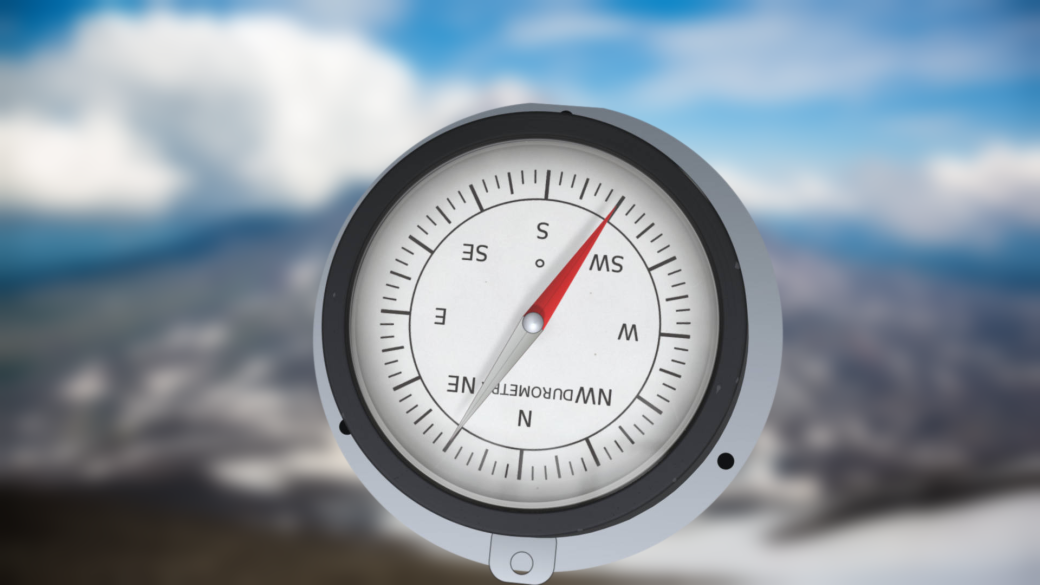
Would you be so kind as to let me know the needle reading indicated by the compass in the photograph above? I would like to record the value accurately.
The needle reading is 210 °
